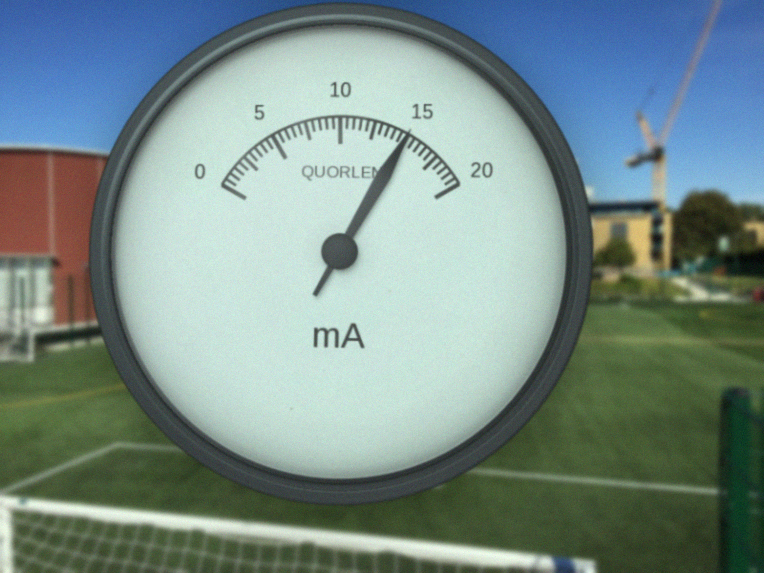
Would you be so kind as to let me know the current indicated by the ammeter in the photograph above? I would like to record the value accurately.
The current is 15 mA
